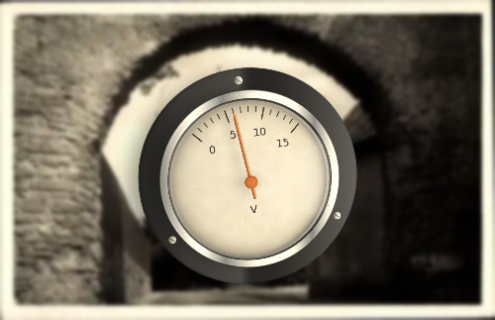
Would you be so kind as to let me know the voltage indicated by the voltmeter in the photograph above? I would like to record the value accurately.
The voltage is 6 V
